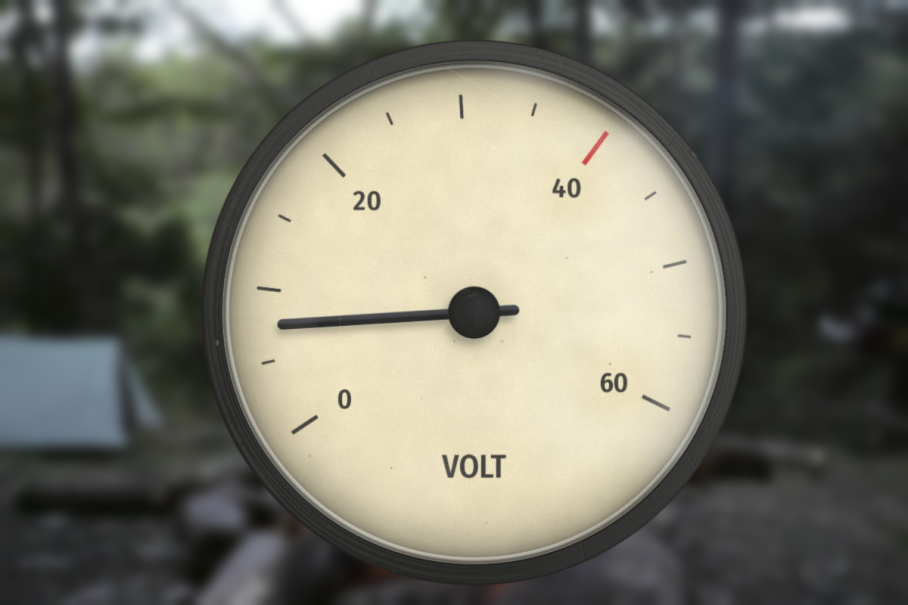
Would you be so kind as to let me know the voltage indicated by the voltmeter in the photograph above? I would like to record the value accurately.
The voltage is 7.5 V
